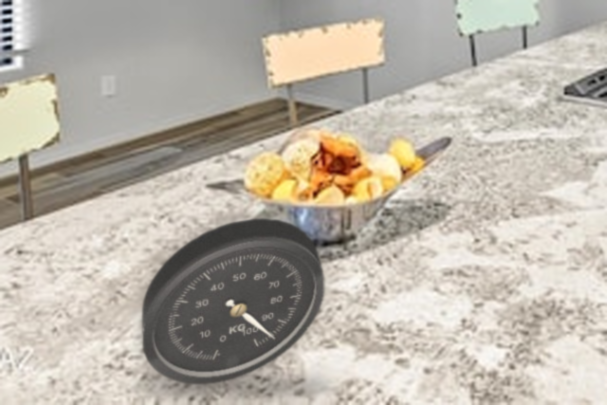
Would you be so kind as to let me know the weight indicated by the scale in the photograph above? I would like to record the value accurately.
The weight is 95 kg
